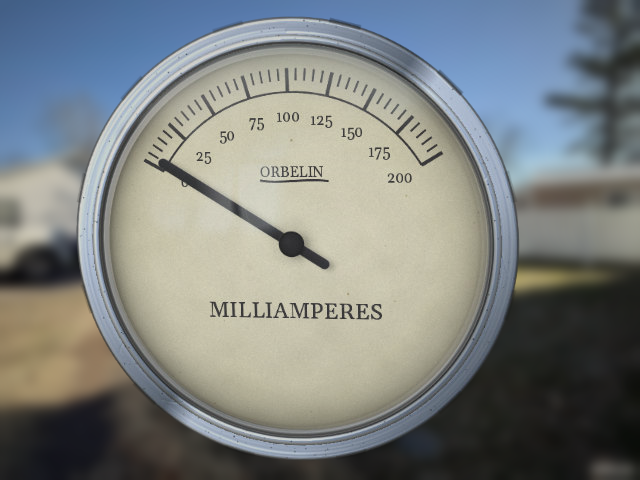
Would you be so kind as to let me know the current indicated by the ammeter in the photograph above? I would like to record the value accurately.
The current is 5 mA
